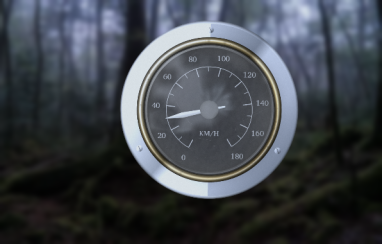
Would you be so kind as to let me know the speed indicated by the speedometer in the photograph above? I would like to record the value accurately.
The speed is 30 km/h
